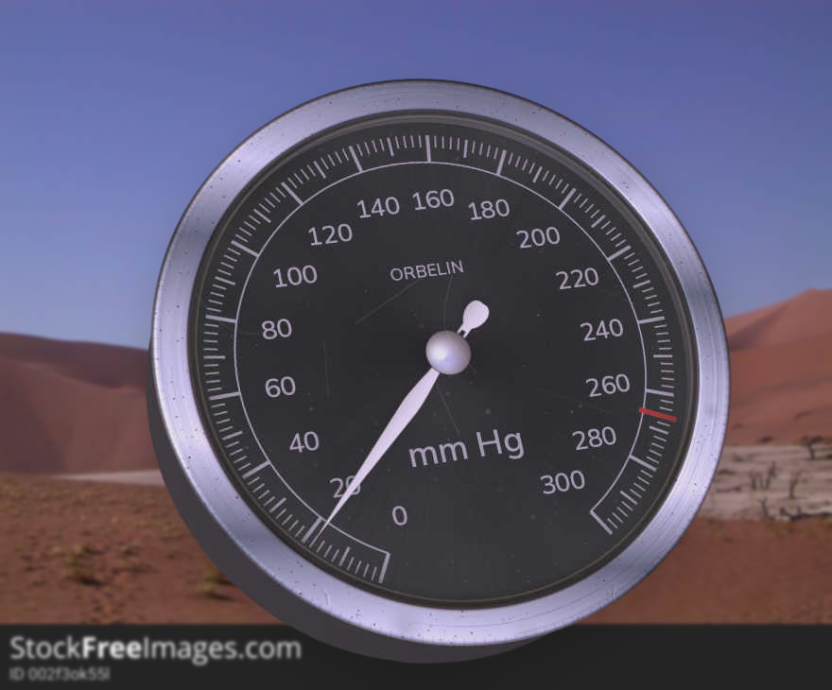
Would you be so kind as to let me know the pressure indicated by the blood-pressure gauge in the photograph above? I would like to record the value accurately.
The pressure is 18 mmHg
